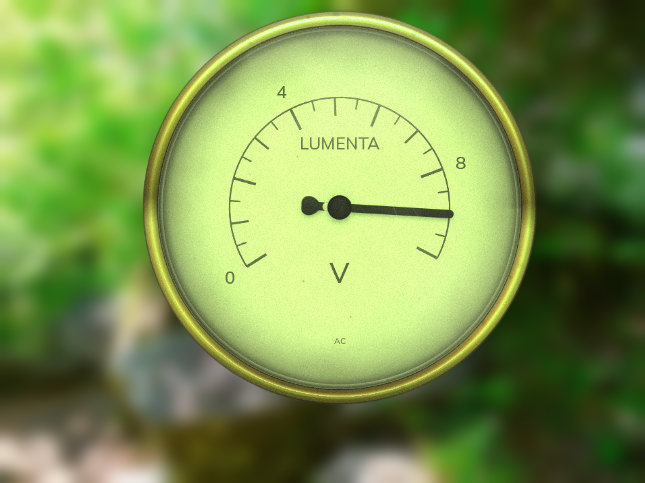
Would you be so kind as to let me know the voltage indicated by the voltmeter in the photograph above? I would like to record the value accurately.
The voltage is 9 V
